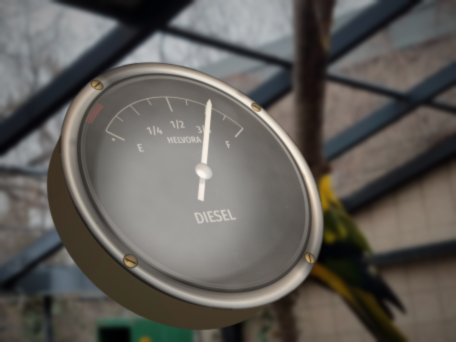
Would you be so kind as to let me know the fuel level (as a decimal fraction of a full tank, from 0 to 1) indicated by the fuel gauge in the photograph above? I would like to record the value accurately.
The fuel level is 0.75
